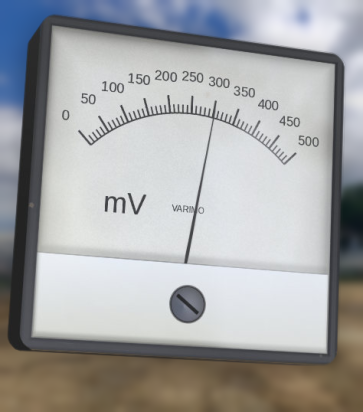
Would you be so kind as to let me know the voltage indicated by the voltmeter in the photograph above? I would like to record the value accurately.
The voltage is 300 mV
